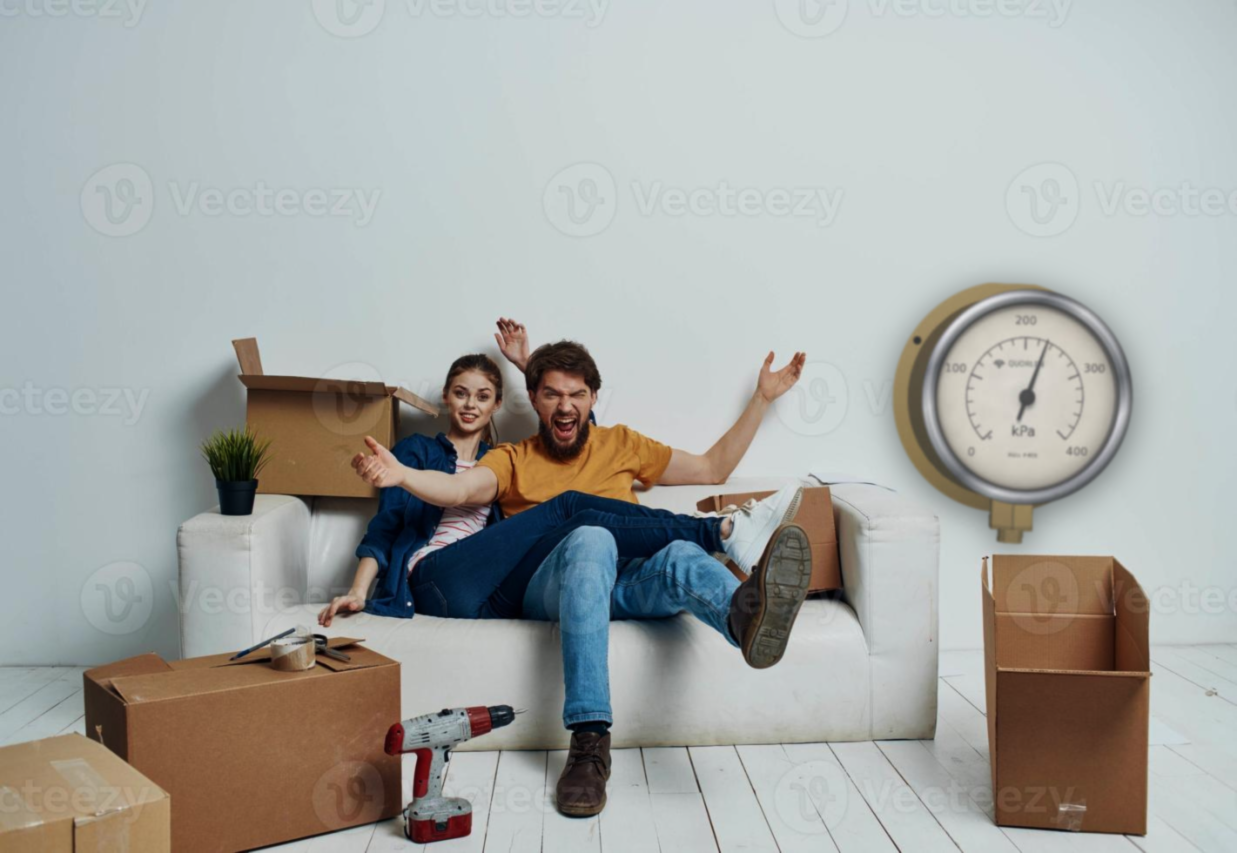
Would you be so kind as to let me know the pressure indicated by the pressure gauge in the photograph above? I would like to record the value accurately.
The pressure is 230 kPa
